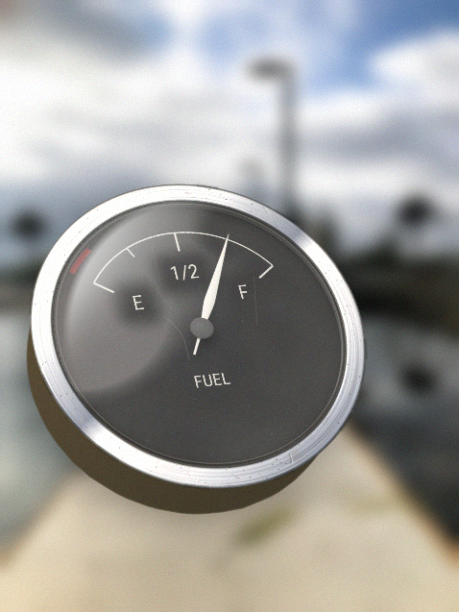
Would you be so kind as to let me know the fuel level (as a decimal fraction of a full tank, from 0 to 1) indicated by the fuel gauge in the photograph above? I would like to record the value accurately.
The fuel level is 0.75
